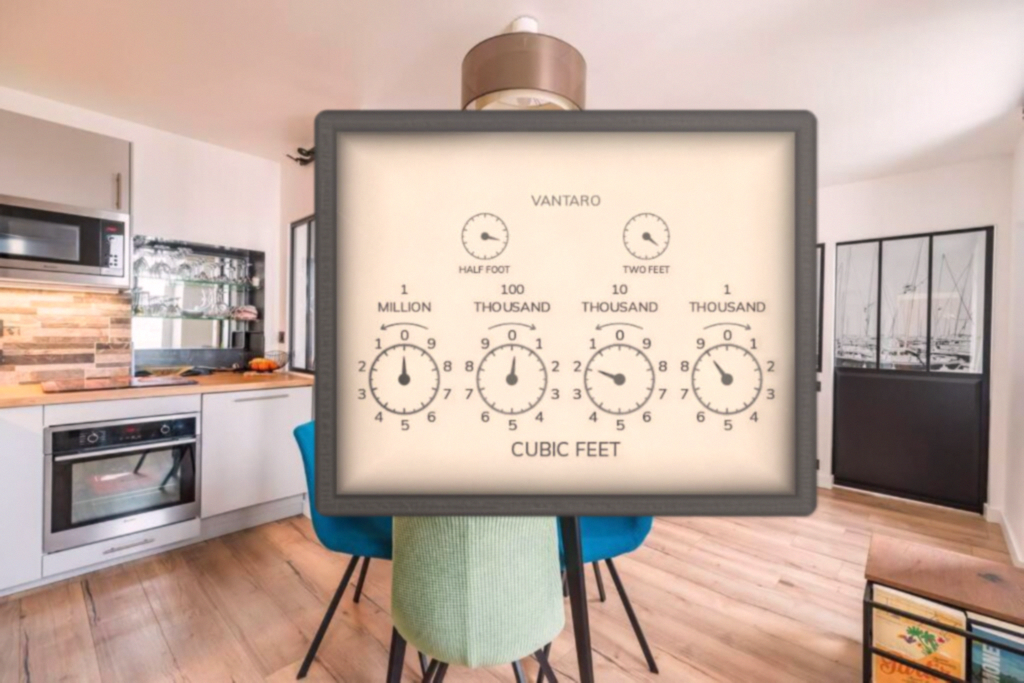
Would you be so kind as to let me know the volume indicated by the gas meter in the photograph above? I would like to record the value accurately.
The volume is 1900 ft³
